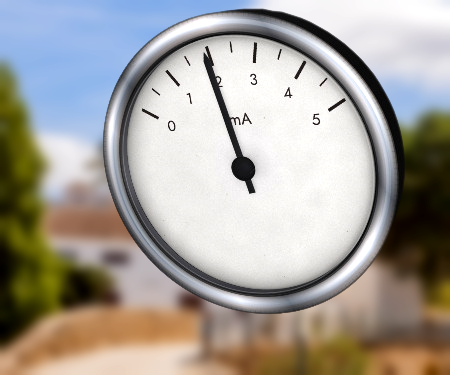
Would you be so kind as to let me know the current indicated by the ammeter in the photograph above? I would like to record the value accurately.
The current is 2 mA
